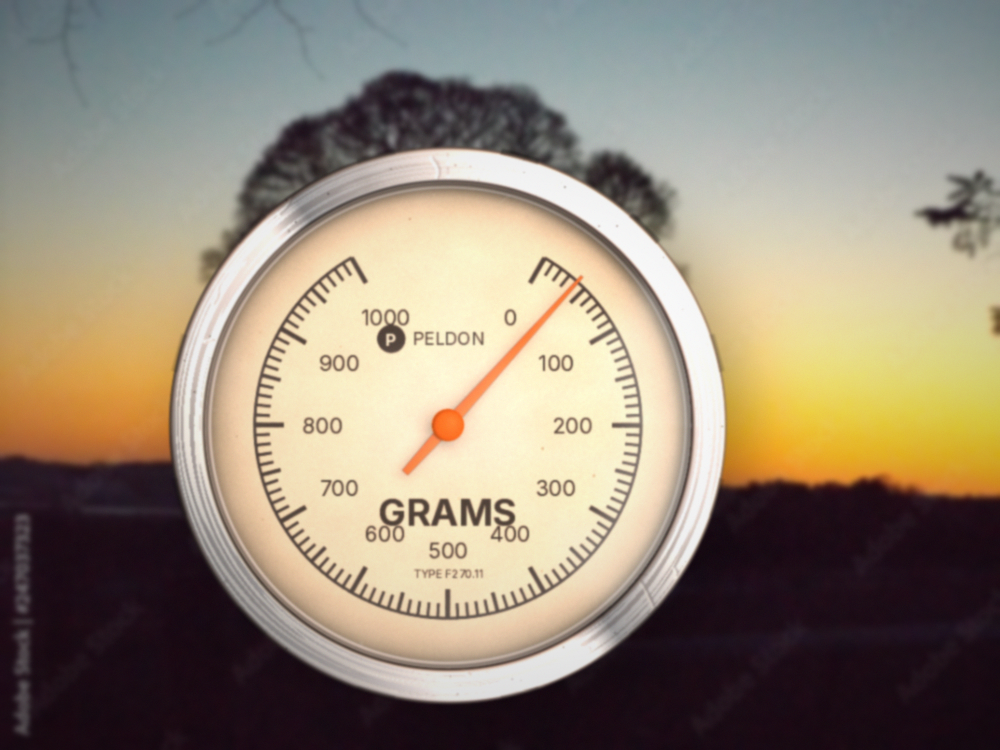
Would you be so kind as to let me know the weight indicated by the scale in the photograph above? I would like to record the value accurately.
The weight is 40 g
